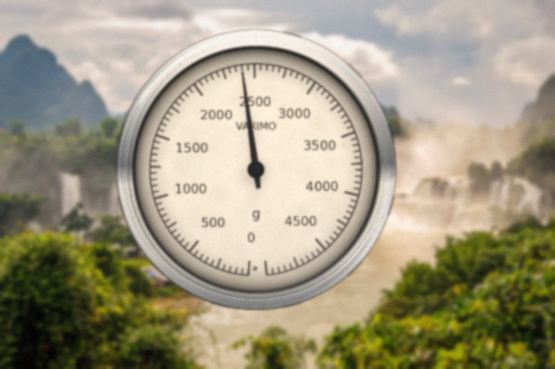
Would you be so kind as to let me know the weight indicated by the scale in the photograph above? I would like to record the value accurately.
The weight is 2400 g
